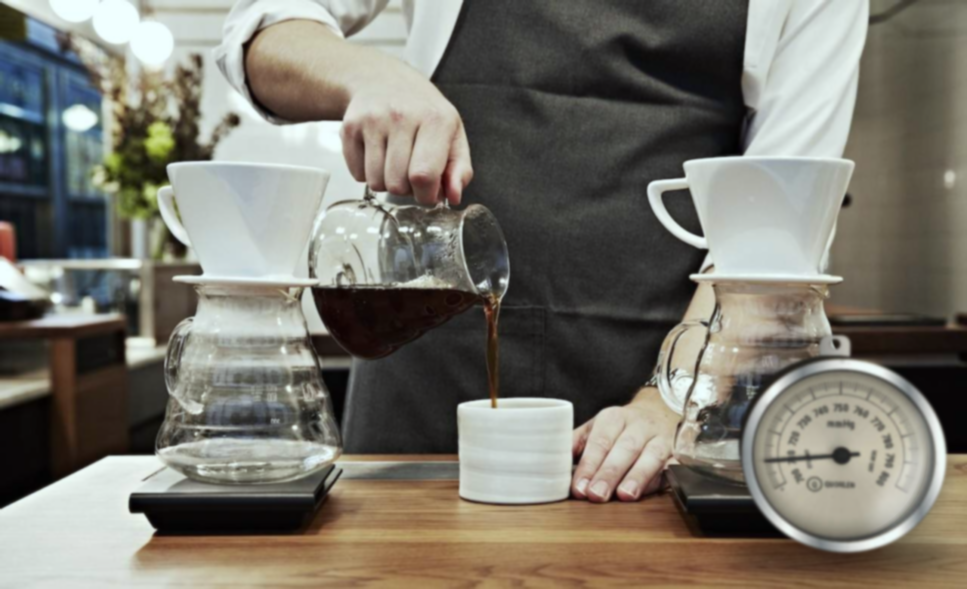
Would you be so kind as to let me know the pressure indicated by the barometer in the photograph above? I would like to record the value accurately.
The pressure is 710 mmHg
